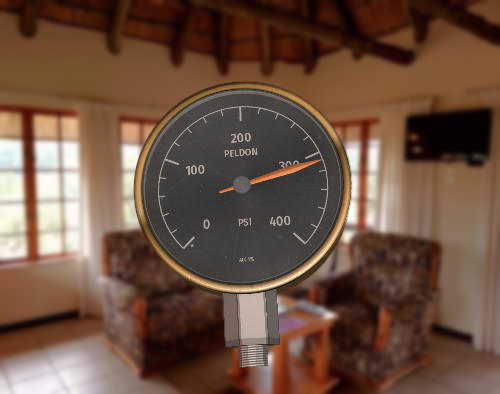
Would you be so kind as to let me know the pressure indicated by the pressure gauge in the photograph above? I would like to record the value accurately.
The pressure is 310 psi
